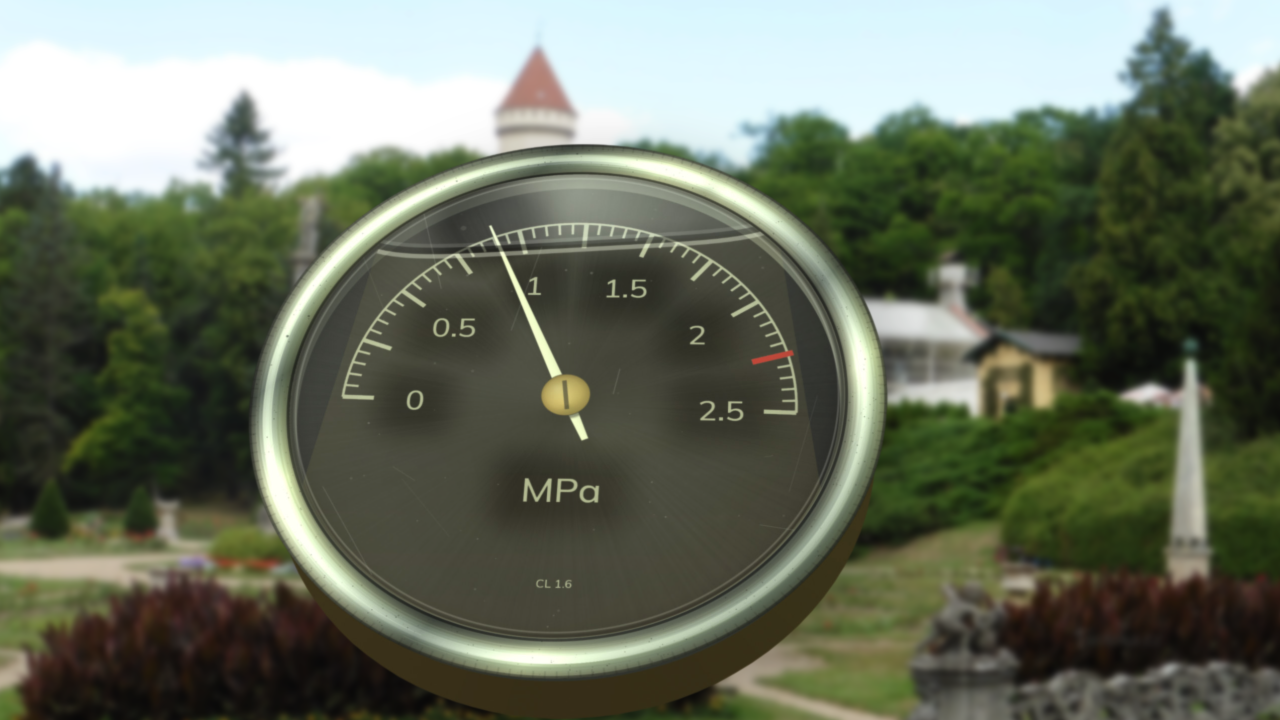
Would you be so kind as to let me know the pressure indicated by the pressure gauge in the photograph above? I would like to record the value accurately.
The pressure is 0.9 MPa
